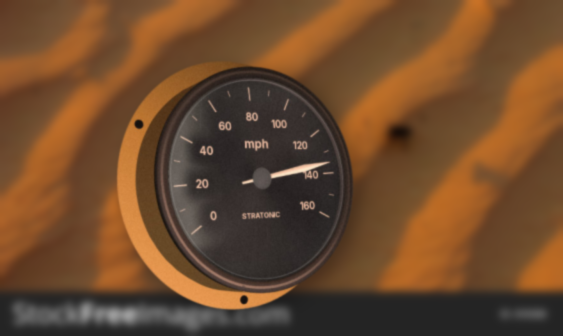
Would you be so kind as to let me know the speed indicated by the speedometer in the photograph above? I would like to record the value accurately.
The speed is 135 mph
